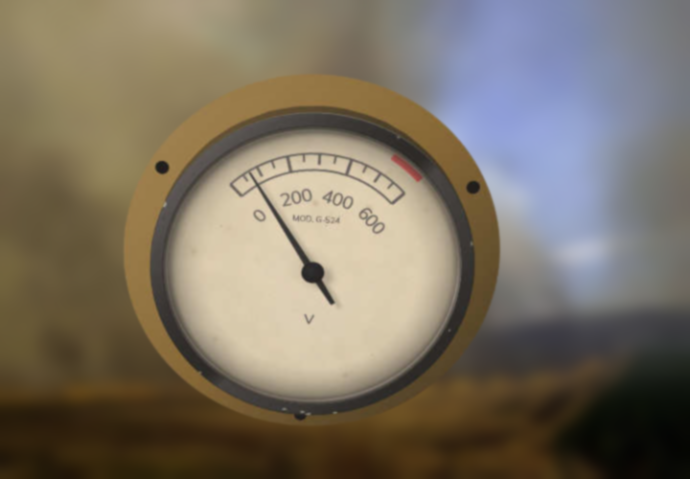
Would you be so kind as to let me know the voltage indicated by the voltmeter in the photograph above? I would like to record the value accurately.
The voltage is 75 V
